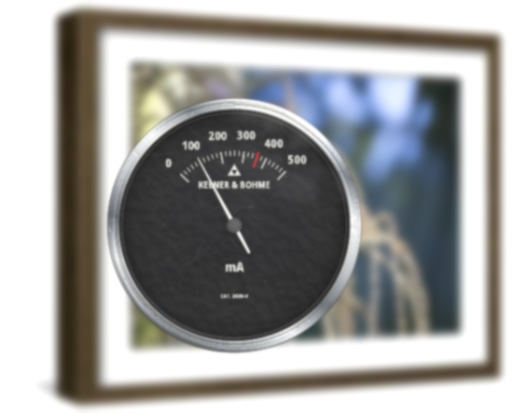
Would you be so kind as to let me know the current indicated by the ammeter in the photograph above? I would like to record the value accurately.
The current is 100 mA
